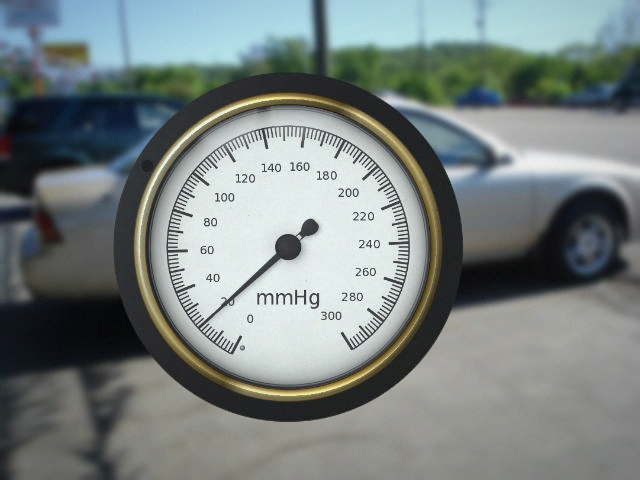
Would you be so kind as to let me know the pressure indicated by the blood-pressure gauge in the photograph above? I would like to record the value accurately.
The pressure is 20 mmHg
